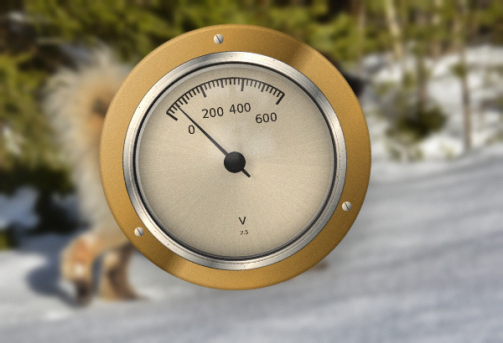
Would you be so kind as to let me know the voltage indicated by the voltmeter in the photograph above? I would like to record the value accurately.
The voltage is 60 V
